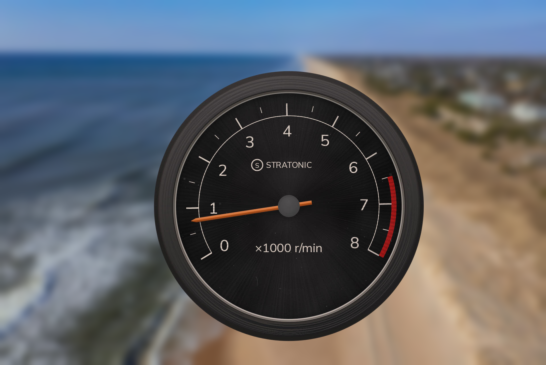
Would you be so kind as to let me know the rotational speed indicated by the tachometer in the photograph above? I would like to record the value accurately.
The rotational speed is 750 rpm
